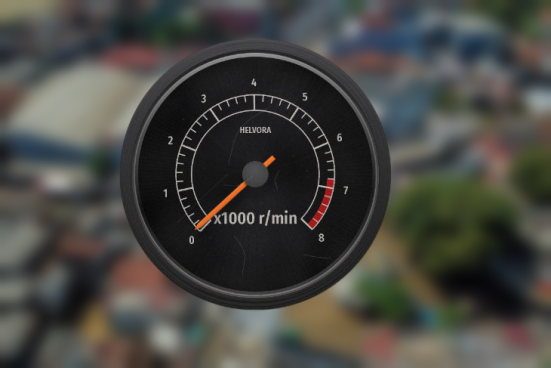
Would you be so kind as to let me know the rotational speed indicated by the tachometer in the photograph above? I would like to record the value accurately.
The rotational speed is 100 rpm
